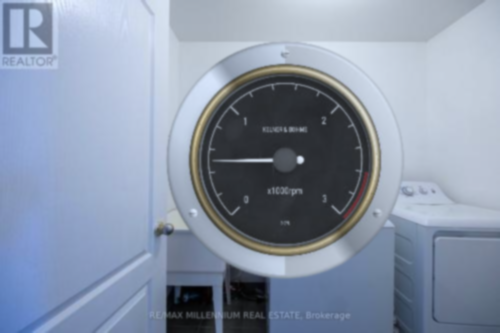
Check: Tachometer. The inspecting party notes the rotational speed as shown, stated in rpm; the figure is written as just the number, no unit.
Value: 500
